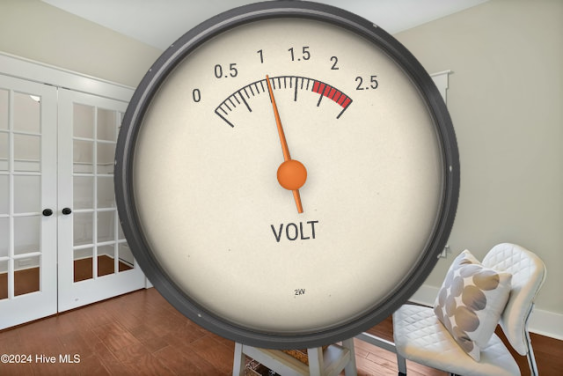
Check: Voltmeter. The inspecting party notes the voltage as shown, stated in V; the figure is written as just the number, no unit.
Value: 1
